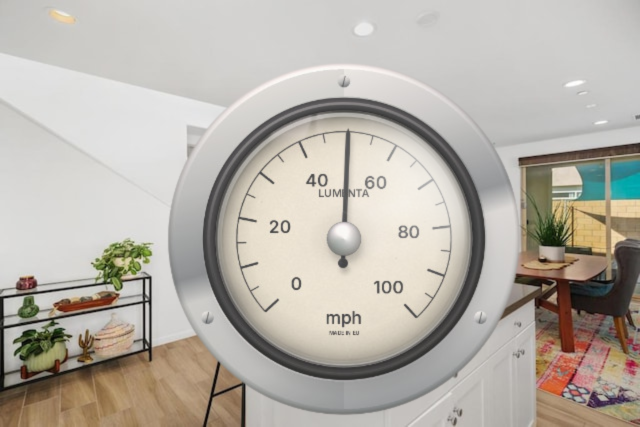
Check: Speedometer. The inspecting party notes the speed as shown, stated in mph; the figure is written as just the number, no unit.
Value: 50
